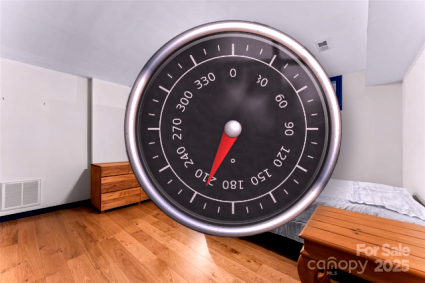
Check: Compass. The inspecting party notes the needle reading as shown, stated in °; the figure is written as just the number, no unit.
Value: 205
